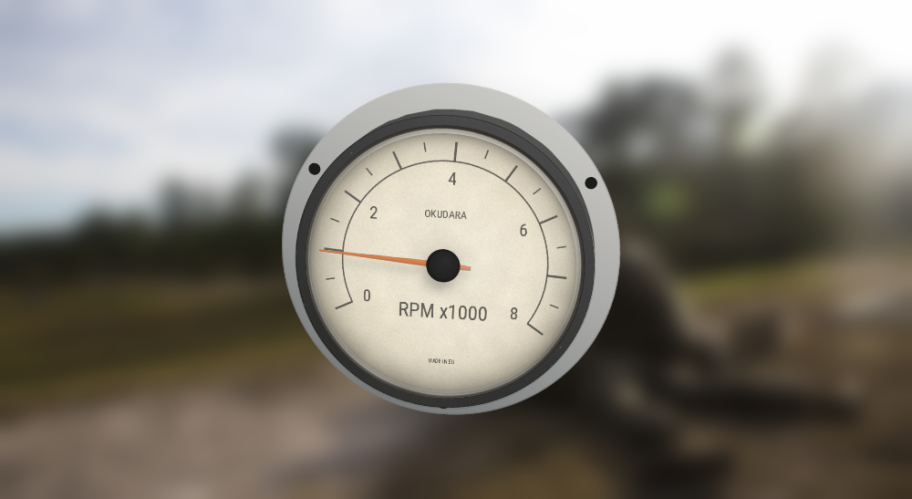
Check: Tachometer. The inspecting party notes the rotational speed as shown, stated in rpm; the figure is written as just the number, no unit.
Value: 1000
